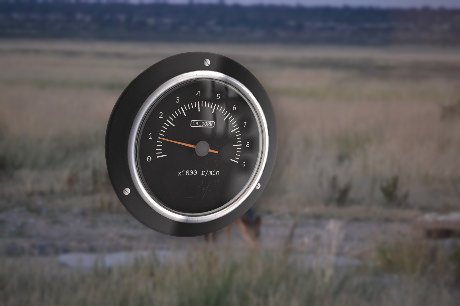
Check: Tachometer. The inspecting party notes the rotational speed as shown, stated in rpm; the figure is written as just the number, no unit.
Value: 1000
